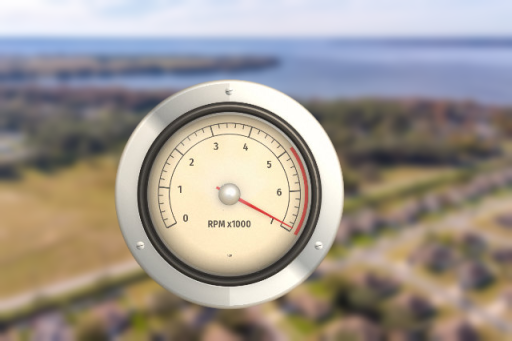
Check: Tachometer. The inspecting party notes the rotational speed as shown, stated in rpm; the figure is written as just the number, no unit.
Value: 6900
